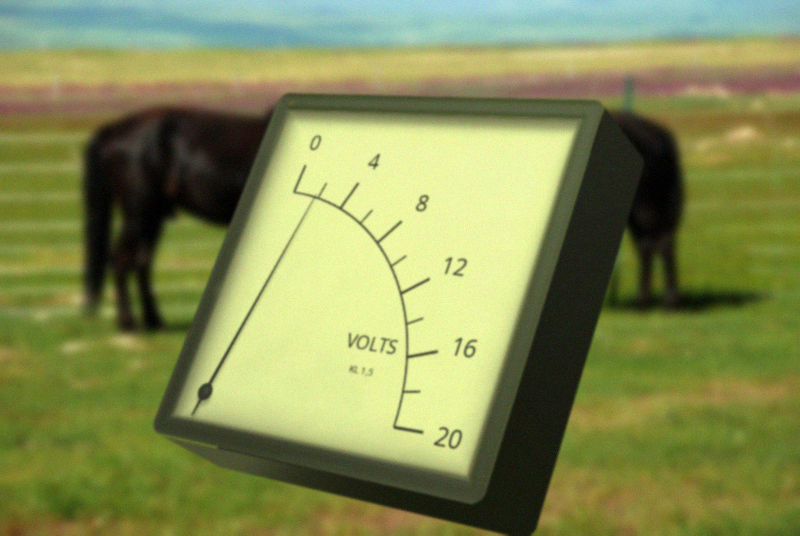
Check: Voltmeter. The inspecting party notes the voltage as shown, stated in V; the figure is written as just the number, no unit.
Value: 2
